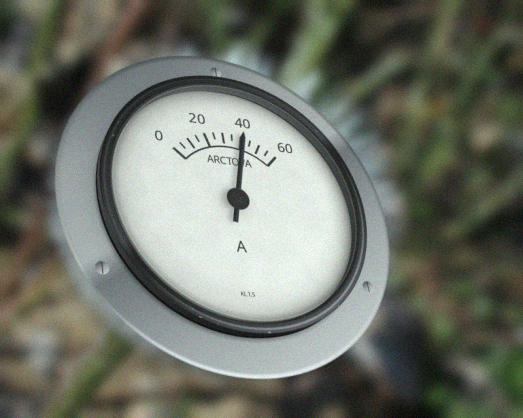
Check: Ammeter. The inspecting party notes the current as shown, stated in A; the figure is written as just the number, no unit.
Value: 40
